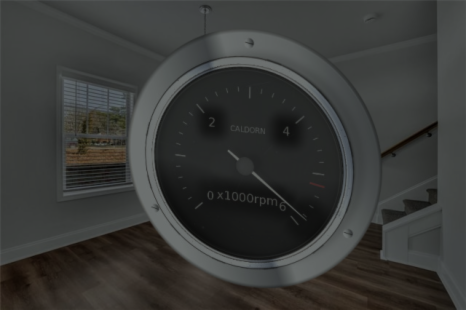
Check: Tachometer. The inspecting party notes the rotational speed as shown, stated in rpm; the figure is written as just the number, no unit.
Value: 5800
